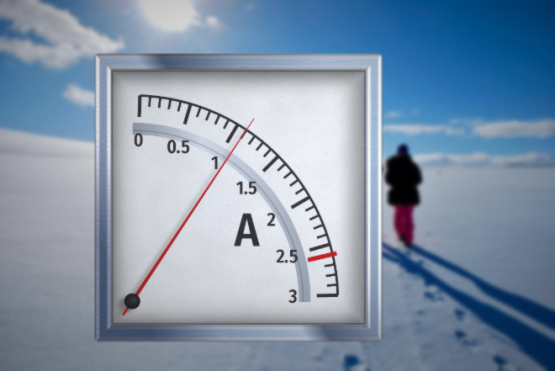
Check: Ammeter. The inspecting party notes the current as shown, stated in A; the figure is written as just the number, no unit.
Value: 1.1
